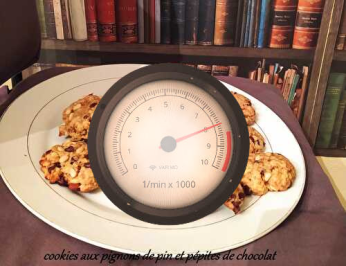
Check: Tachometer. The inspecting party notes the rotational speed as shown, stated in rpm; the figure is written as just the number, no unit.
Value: 8000
